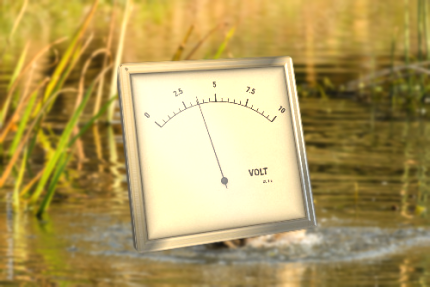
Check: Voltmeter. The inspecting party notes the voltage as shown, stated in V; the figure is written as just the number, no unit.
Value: 3.5
